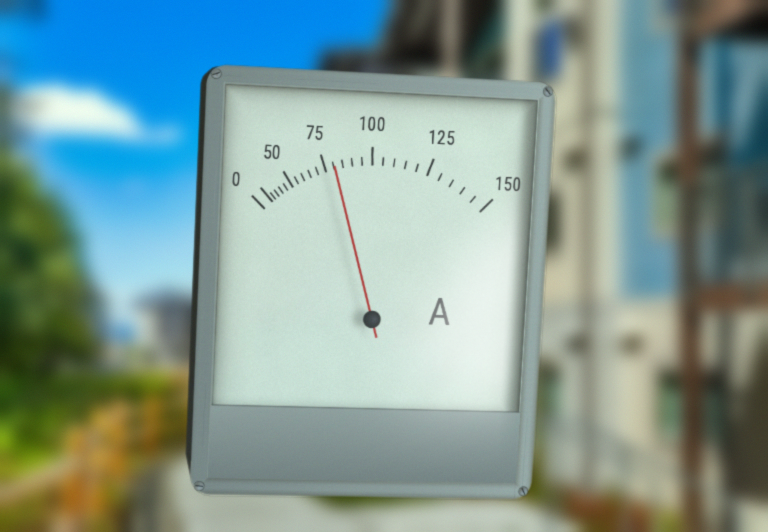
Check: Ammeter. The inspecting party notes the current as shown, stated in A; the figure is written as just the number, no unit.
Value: 80
